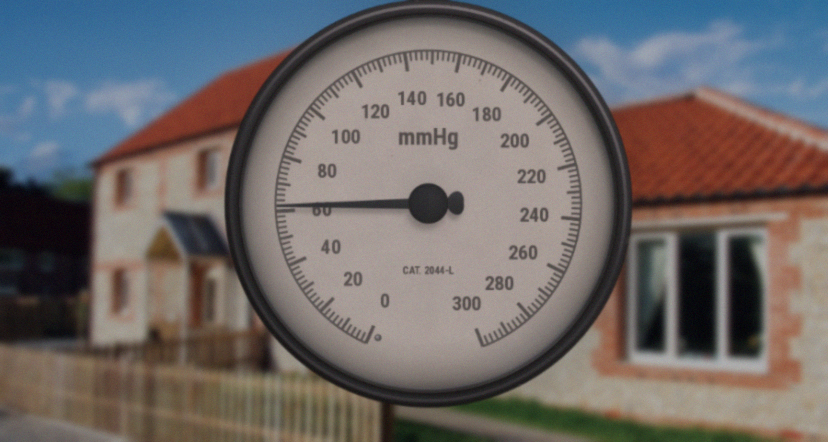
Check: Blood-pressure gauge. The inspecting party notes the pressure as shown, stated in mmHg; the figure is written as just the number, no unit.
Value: 62
